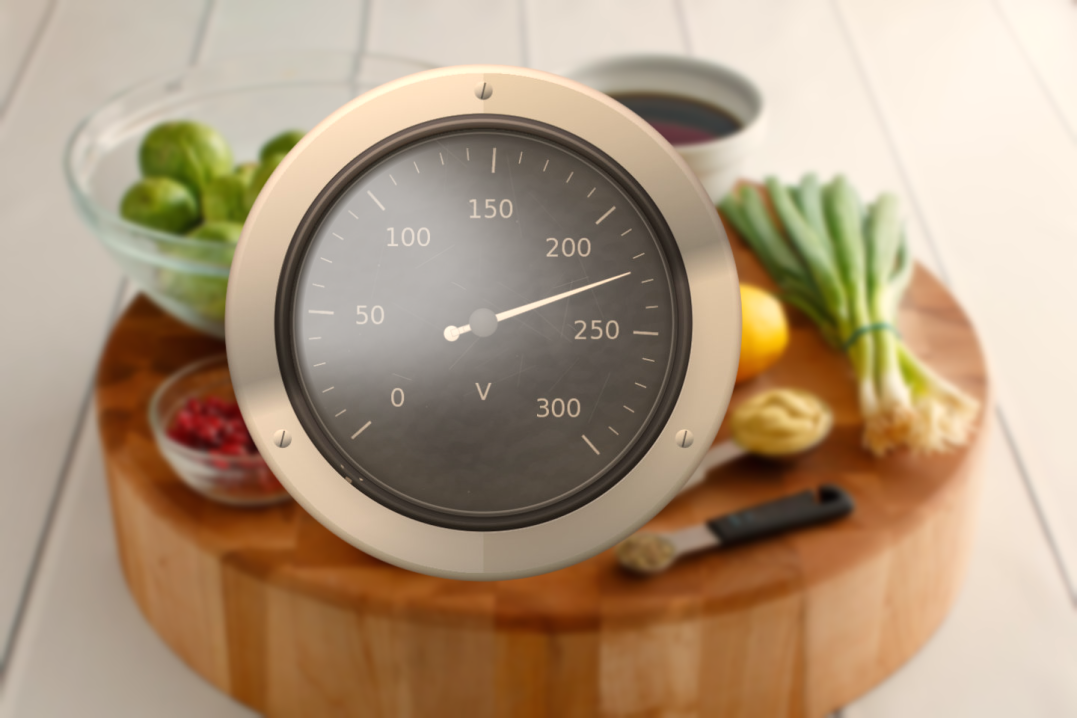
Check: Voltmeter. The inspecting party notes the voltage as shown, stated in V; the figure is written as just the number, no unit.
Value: 225
